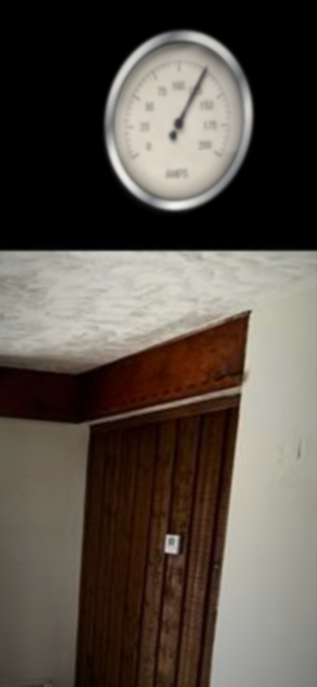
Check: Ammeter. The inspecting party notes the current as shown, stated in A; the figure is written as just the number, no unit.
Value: 125
